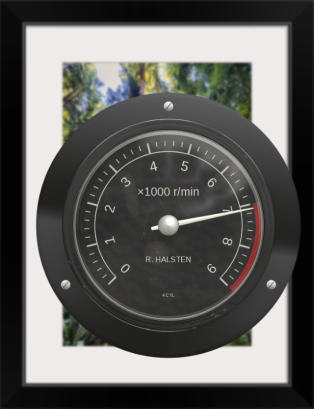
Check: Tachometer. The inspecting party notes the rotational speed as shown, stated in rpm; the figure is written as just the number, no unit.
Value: 7100
